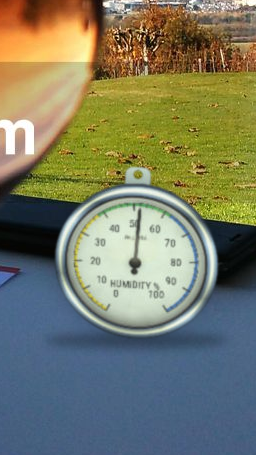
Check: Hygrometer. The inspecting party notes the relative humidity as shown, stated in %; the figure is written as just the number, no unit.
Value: 52
